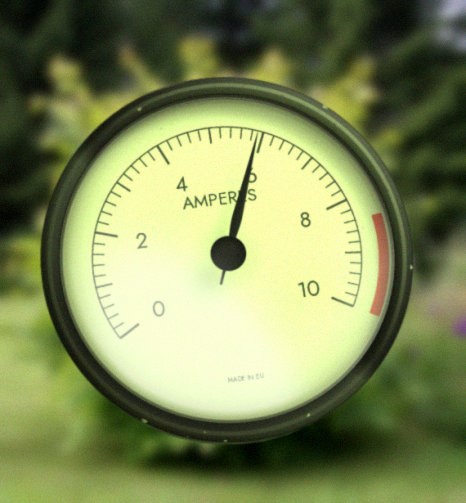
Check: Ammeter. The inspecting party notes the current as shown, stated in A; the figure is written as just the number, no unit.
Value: 5.9
